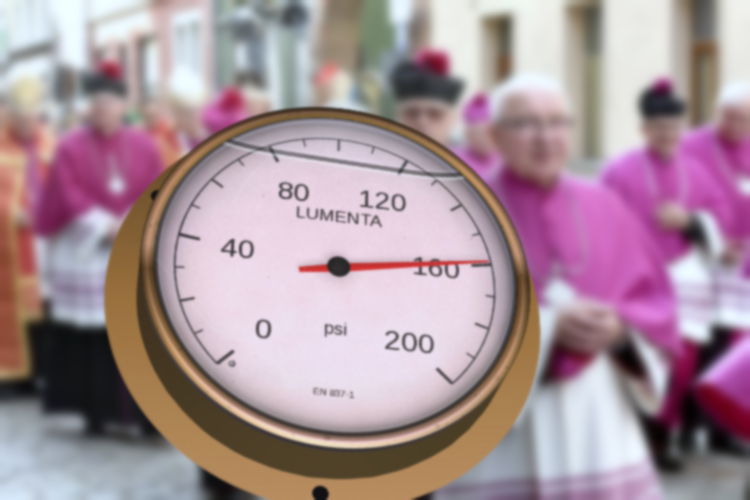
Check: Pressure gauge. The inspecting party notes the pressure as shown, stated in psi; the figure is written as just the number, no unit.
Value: 160
